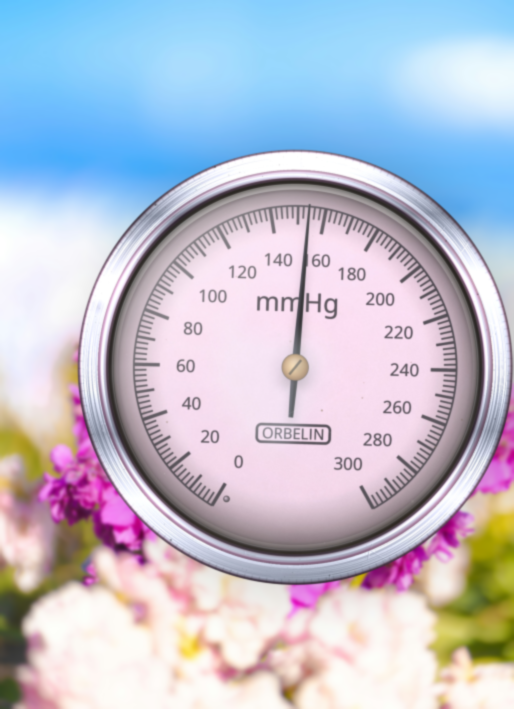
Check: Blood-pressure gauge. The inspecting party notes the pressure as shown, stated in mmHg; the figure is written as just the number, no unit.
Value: 154
